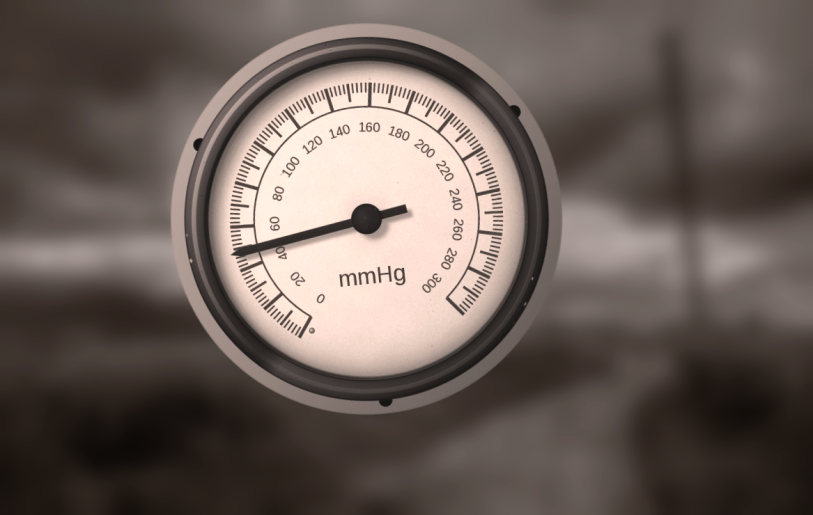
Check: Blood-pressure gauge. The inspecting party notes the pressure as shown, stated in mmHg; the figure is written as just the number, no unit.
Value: 48
